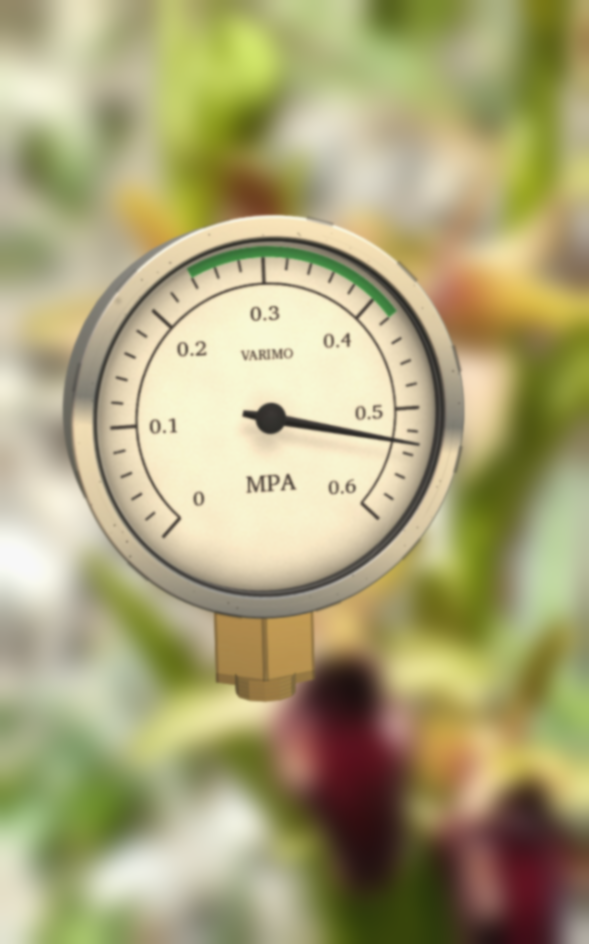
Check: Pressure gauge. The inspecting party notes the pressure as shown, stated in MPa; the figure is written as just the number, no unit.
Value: 0.53
